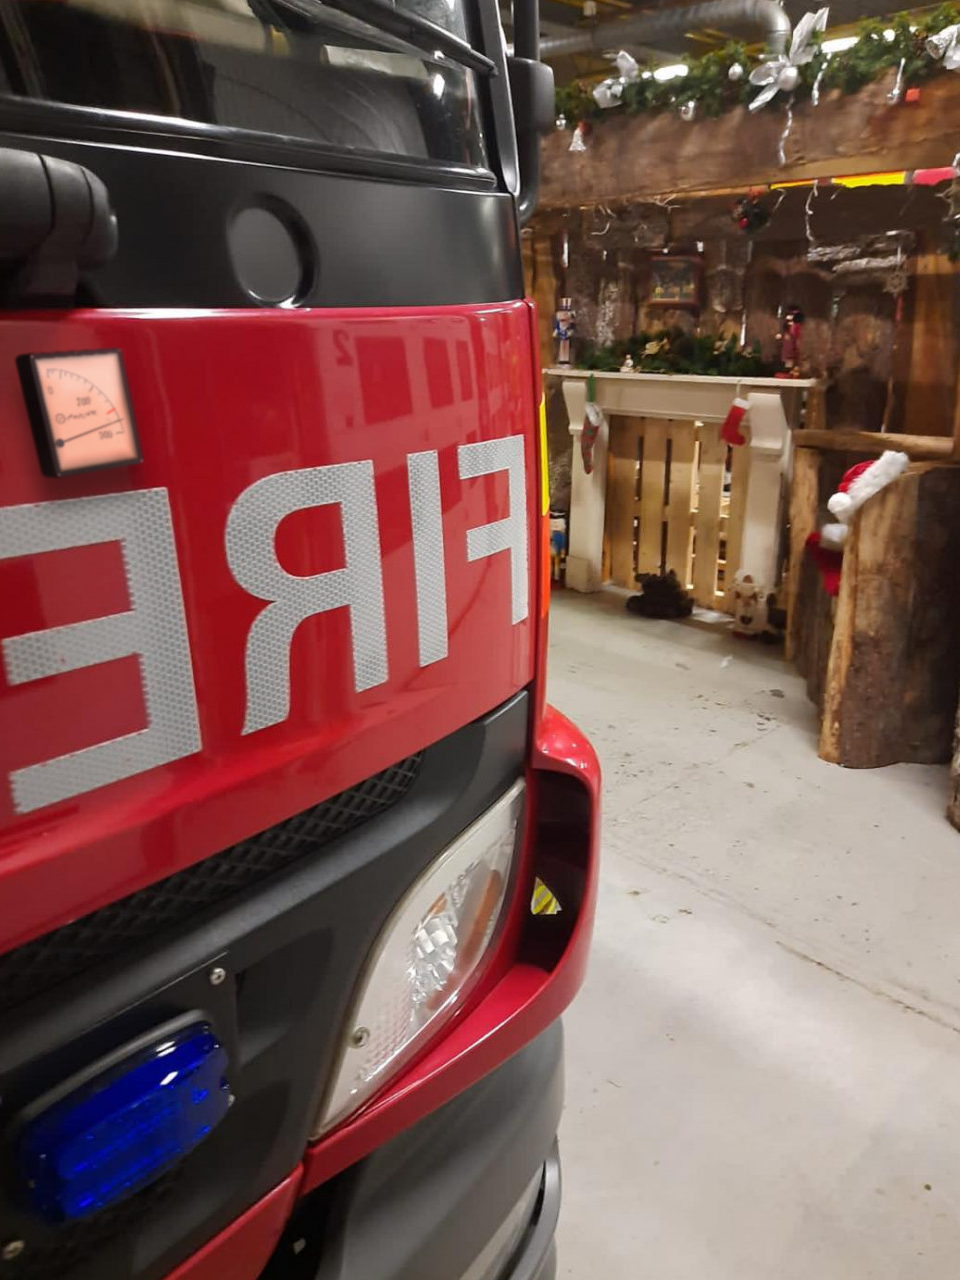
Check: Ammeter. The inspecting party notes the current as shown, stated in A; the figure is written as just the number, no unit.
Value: 280
